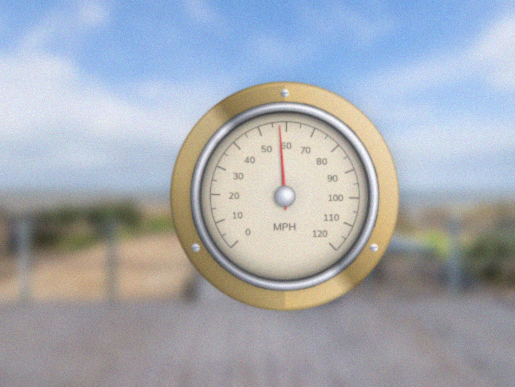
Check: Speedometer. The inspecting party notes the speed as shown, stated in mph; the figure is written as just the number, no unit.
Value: 57.5
